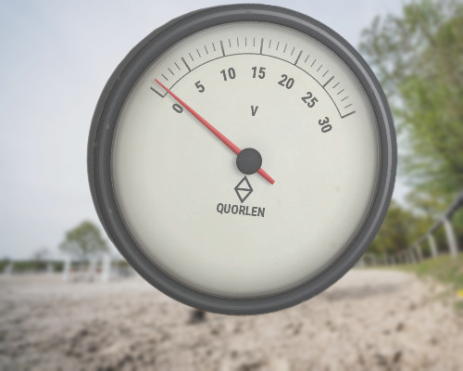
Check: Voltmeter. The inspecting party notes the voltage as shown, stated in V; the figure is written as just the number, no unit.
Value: 1
